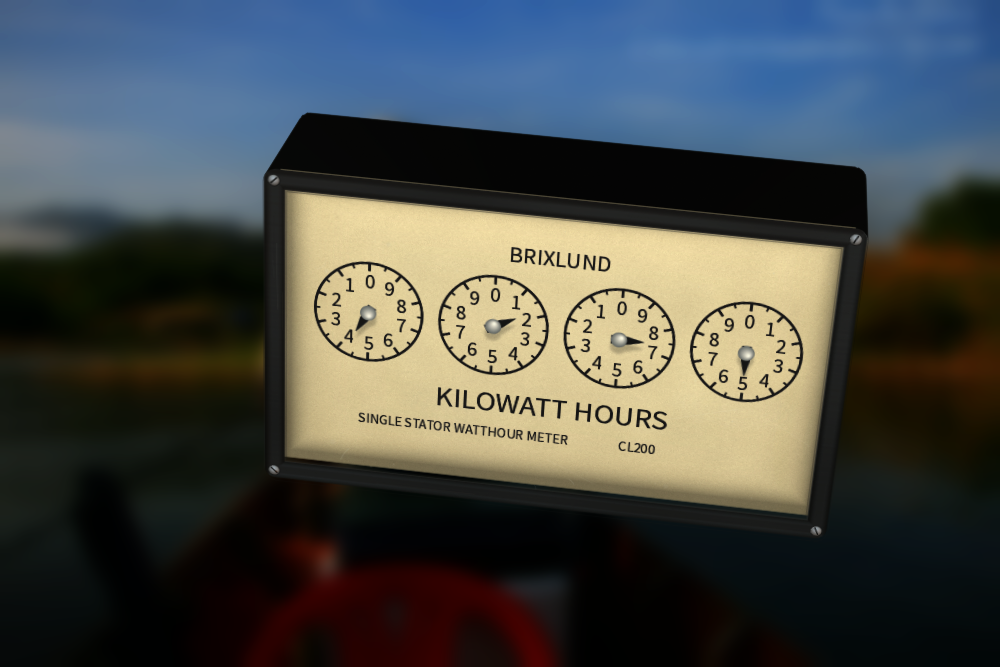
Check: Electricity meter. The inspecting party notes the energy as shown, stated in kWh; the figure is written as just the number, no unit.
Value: 4175
